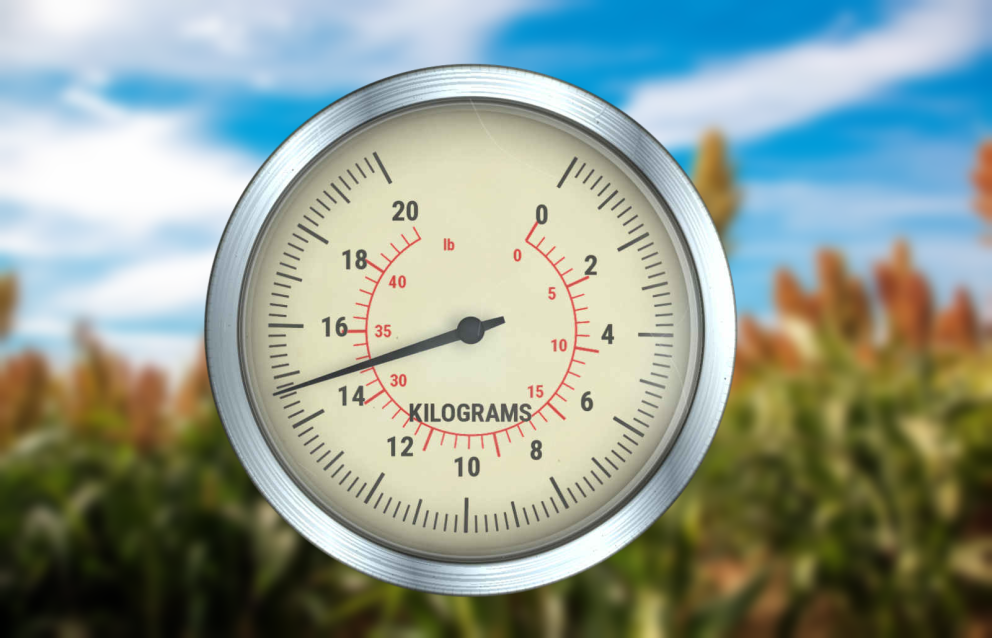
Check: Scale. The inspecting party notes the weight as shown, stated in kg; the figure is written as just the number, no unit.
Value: 14.7
